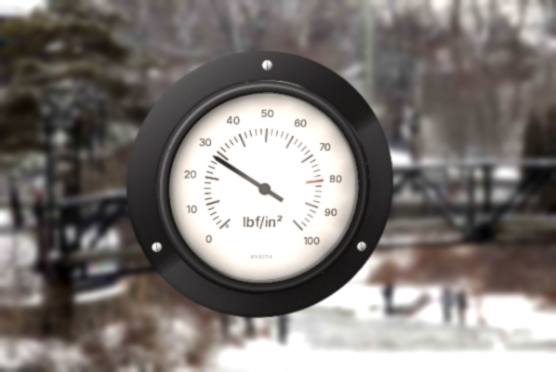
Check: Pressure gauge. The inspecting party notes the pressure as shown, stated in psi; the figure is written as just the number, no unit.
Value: 28
